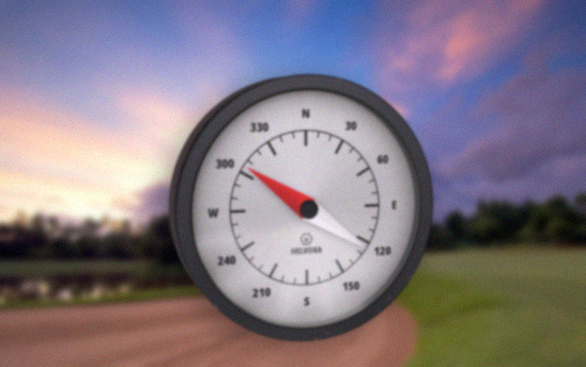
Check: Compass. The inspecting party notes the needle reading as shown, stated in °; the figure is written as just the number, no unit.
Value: 305
